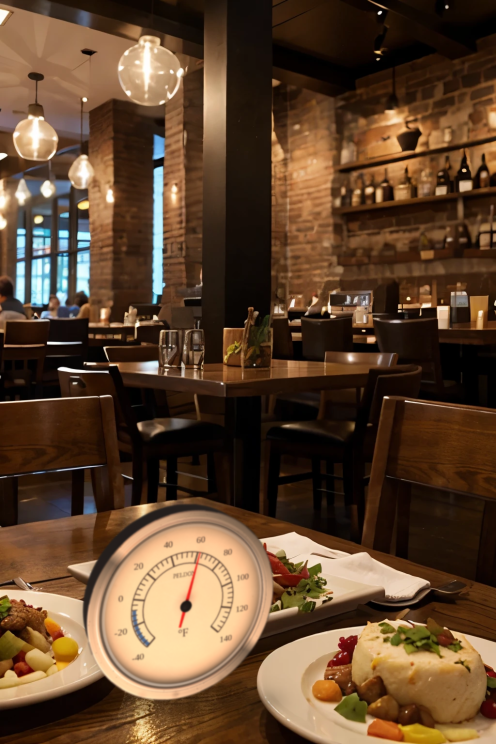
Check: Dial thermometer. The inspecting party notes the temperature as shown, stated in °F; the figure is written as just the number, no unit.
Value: 60
